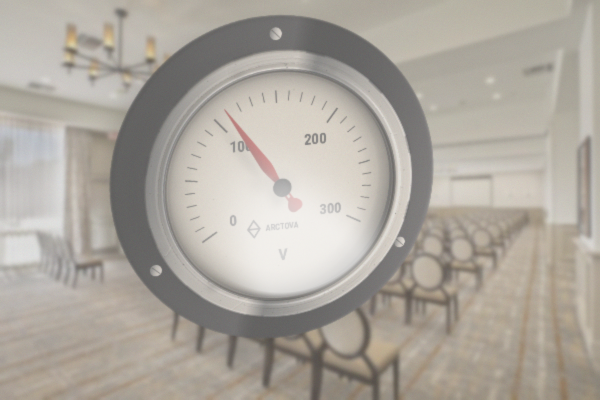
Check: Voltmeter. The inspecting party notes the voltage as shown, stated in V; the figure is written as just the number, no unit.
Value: 110
